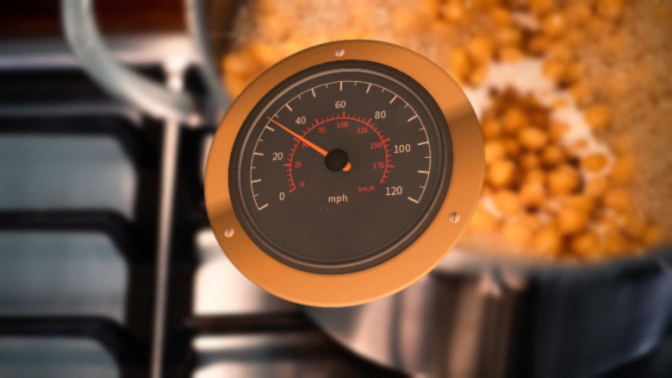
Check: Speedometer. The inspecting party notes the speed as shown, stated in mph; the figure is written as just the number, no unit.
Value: 32.5
